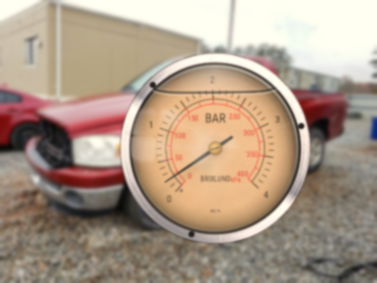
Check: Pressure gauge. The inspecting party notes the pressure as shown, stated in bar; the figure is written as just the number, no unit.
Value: 0.2
